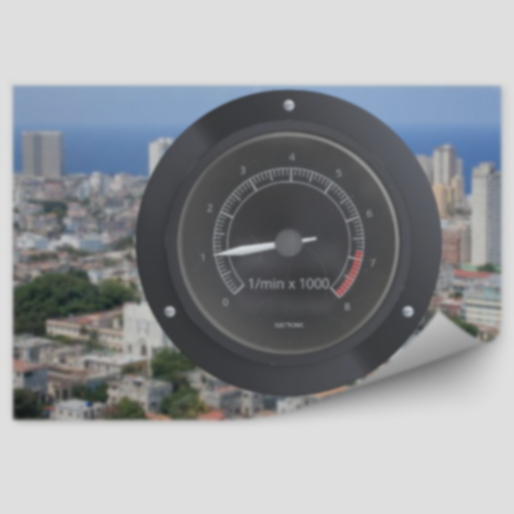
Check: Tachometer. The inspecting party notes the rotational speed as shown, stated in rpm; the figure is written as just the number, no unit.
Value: 1000
